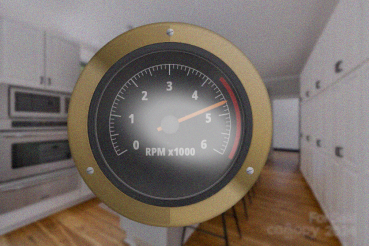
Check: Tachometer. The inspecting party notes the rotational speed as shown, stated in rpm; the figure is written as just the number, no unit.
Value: 4700
